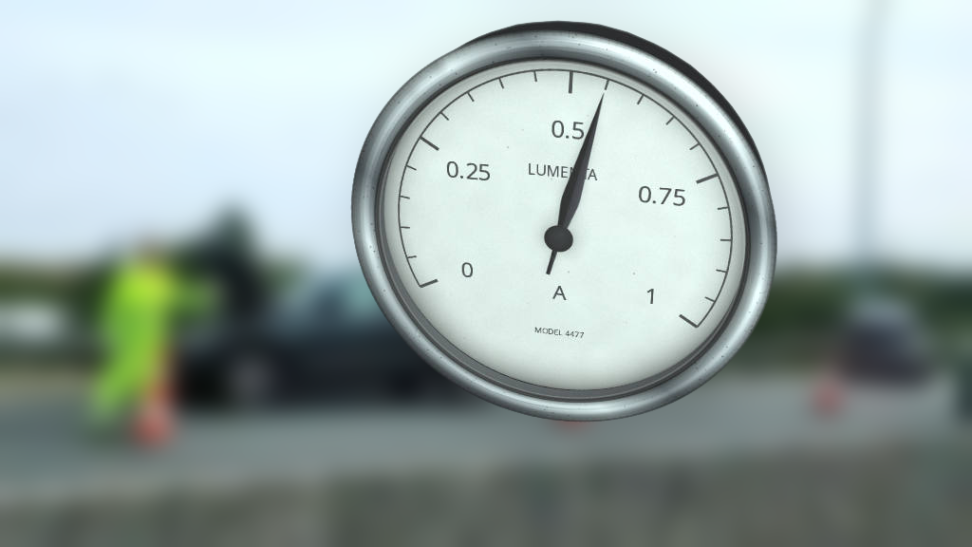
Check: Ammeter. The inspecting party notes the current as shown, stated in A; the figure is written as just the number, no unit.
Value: 0.55
